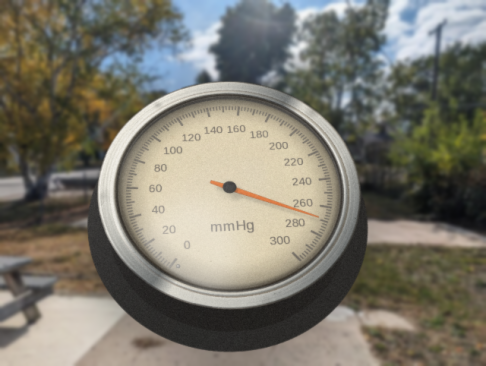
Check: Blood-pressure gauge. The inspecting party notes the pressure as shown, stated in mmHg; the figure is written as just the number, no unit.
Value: 270
